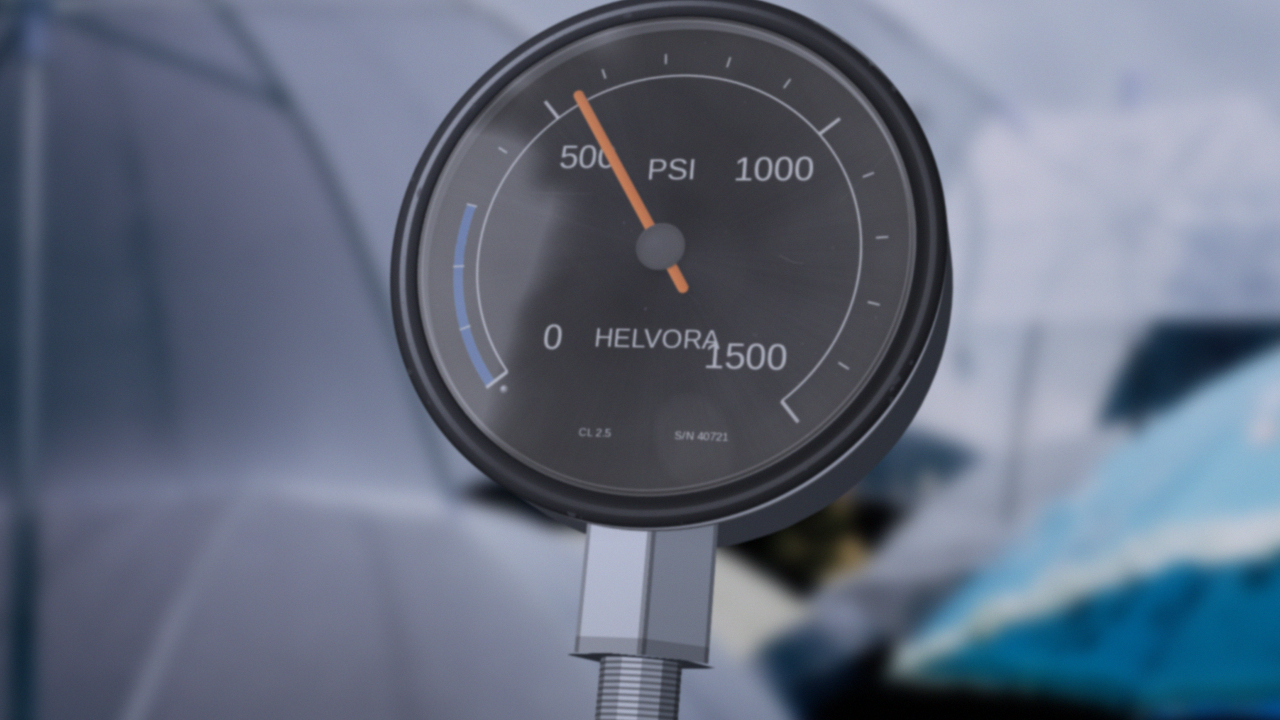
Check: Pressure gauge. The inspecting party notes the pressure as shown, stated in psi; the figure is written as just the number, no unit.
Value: 550
